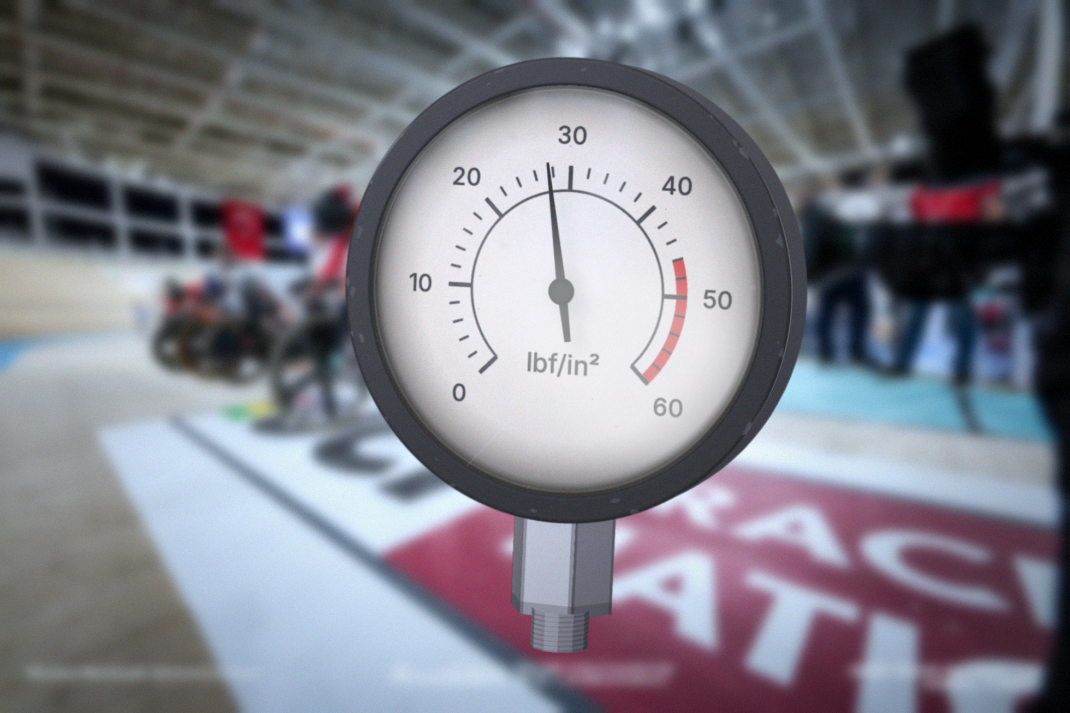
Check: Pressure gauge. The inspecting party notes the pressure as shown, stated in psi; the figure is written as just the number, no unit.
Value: 28
